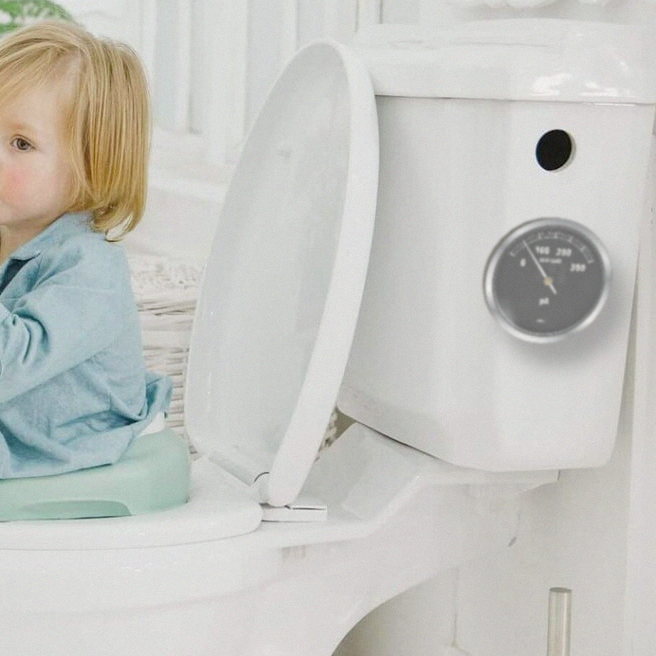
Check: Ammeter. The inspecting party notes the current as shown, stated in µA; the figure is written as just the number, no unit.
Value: 50
